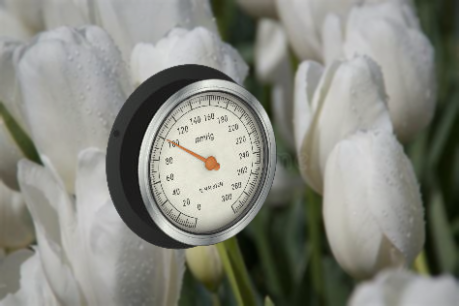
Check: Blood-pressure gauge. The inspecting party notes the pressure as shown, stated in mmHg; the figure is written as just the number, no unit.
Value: 100
